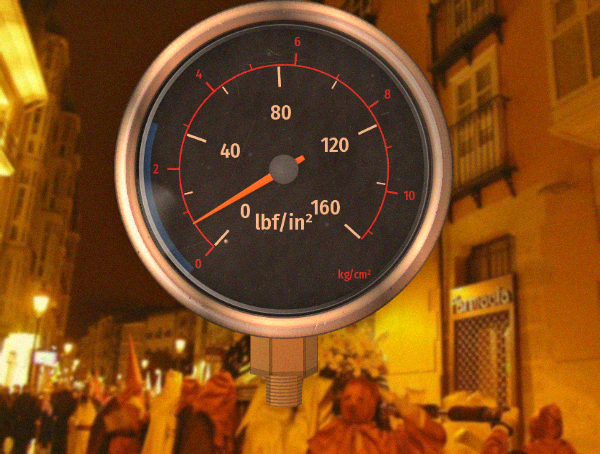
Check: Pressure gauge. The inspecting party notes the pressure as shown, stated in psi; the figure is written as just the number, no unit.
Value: 10
